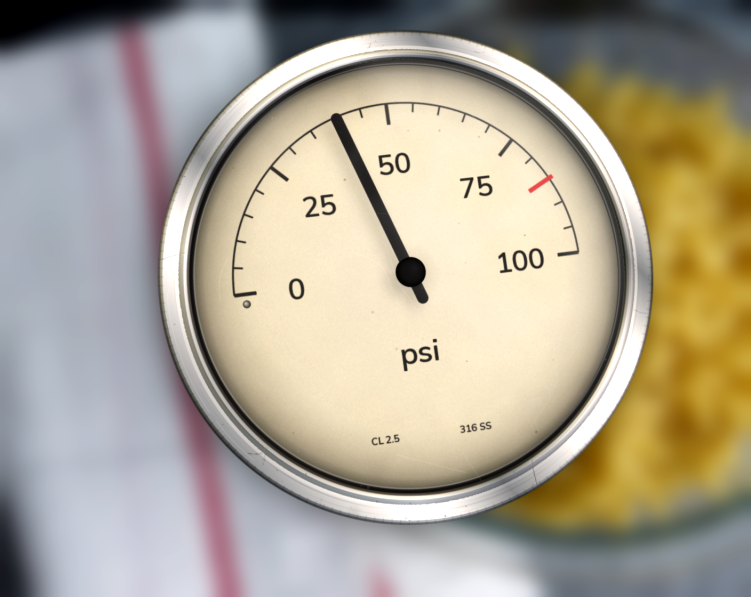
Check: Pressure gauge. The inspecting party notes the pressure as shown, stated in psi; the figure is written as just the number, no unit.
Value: 40
